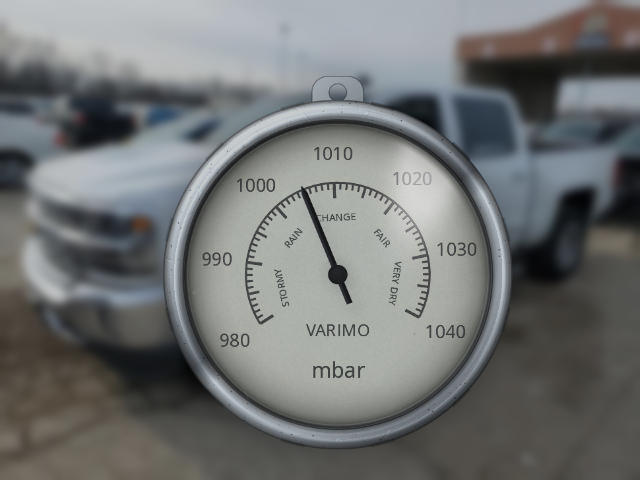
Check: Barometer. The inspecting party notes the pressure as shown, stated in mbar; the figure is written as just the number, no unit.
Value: 1005
